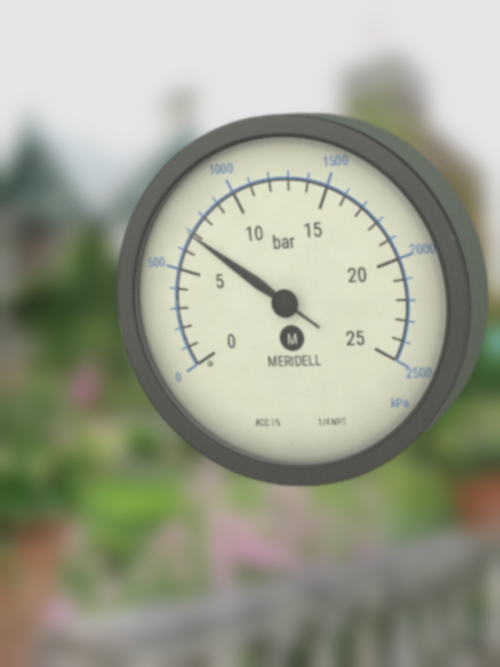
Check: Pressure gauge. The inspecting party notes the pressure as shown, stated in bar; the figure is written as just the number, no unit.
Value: 7
